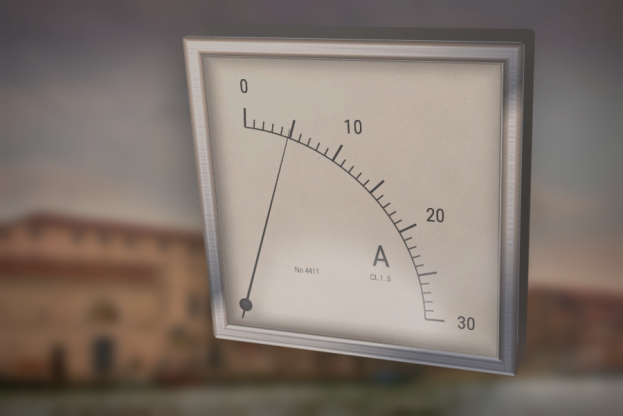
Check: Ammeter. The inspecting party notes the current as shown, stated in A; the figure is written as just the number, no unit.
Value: 5
